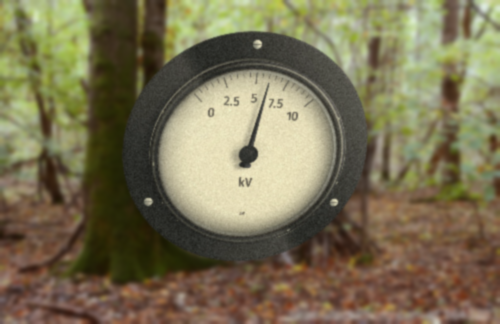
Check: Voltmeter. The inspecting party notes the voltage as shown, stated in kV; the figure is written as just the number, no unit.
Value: 6
